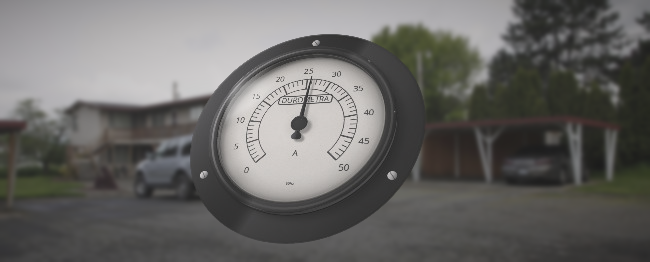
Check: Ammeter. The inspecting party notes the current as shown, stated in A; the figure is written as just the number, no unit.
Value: 26
